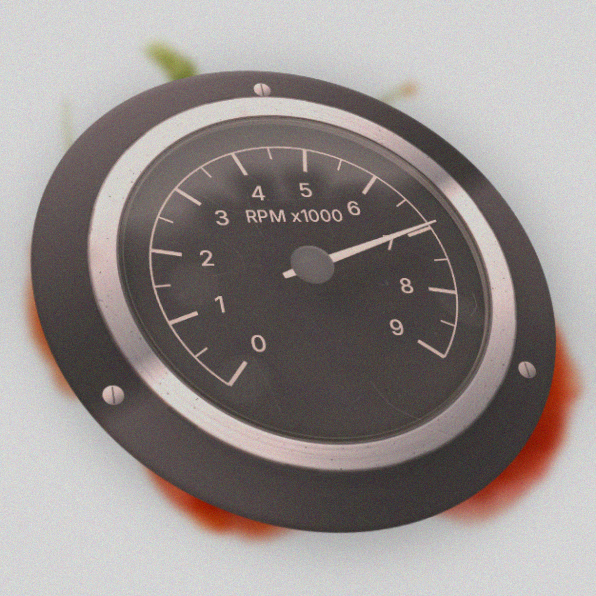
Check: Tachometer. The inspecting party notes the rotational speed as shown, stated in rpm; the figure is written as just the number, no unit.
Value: 7000
